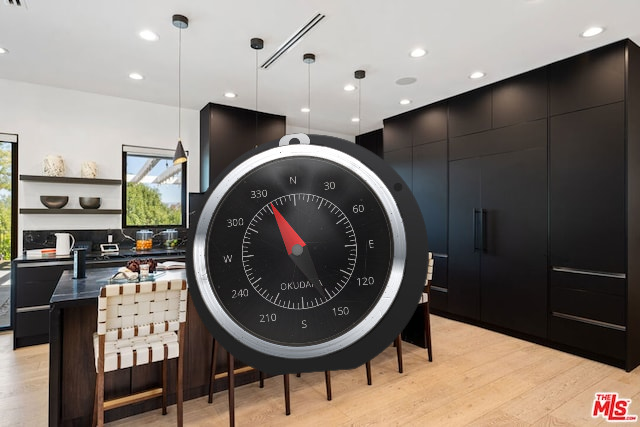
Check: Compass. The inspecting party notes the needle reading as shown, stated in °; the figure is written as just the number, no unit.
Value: 335
